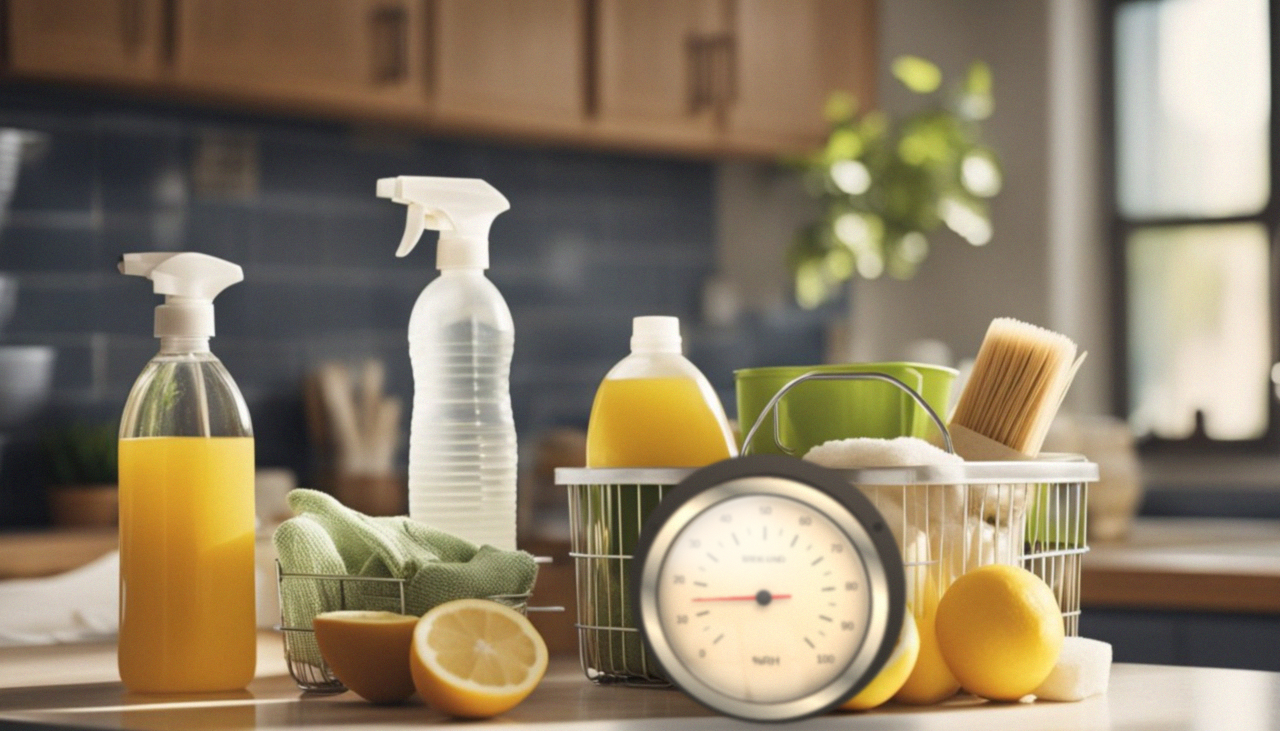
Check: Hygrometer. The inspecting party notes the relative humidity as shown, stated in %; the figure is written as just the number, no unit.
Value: 15
